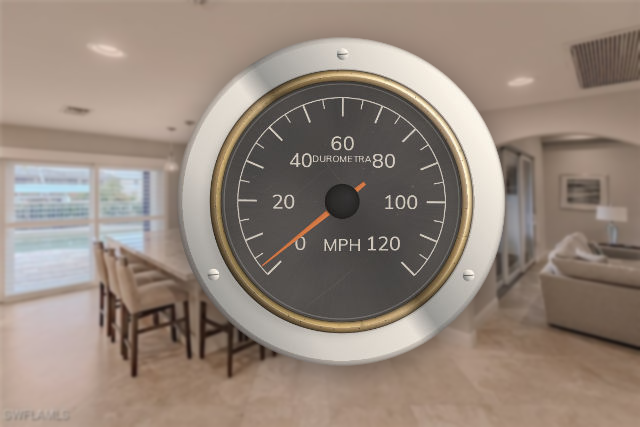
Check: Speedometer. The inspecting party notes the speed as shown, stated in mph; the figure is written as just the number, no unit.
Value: 2.5
